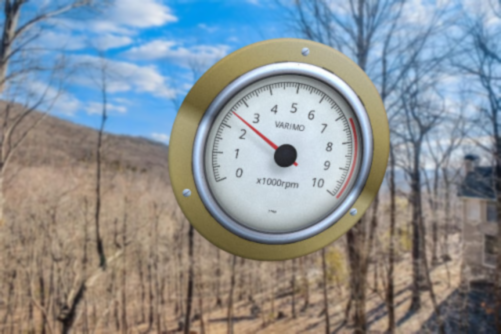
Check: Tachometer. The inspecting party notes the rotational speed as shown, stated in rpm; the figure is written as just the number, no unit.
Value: 2500
